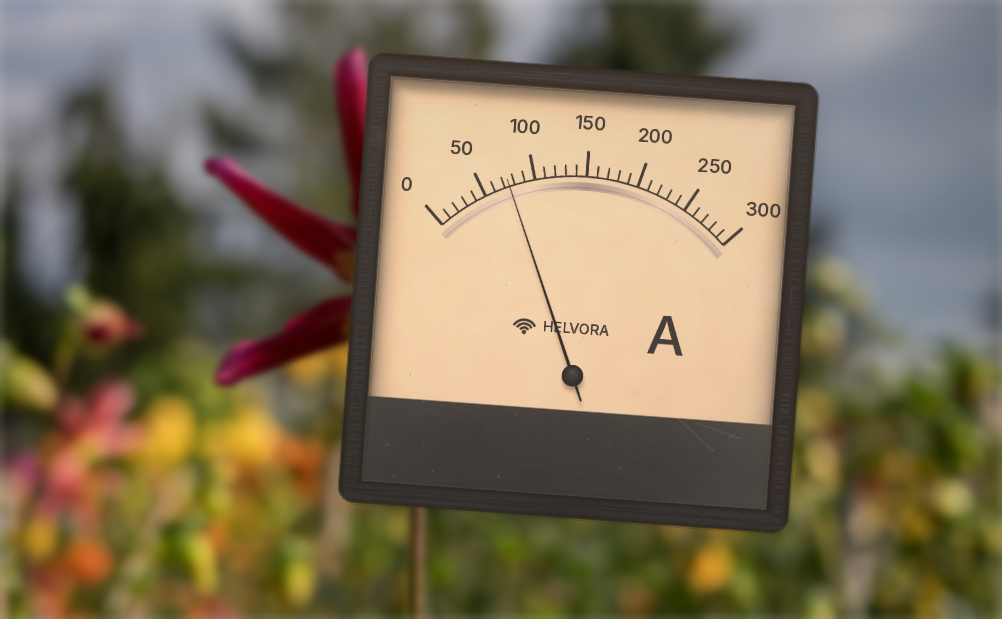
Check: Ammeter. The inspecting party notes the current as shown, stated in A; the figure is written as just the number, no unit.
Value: 75
